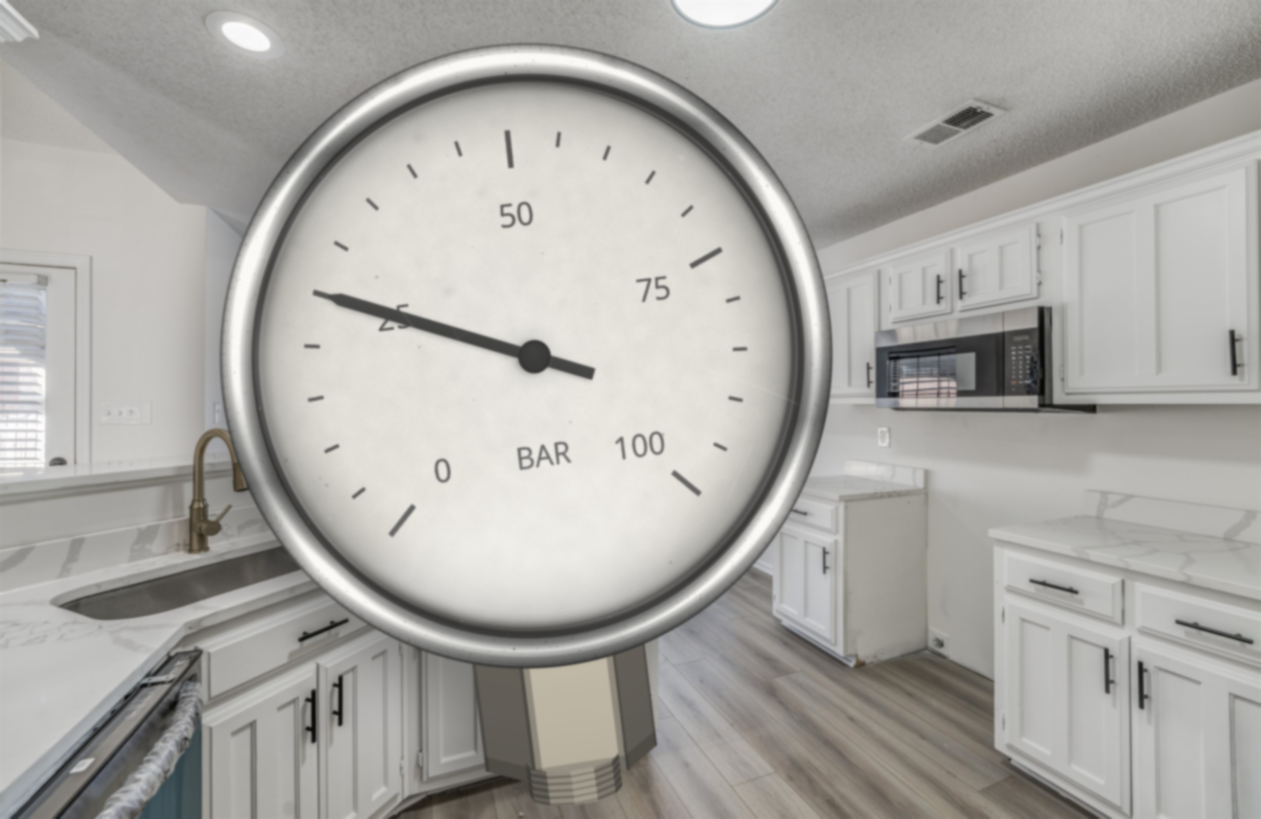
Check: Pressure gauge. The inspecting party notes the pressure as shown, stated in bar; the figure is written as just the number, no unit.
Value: 25
